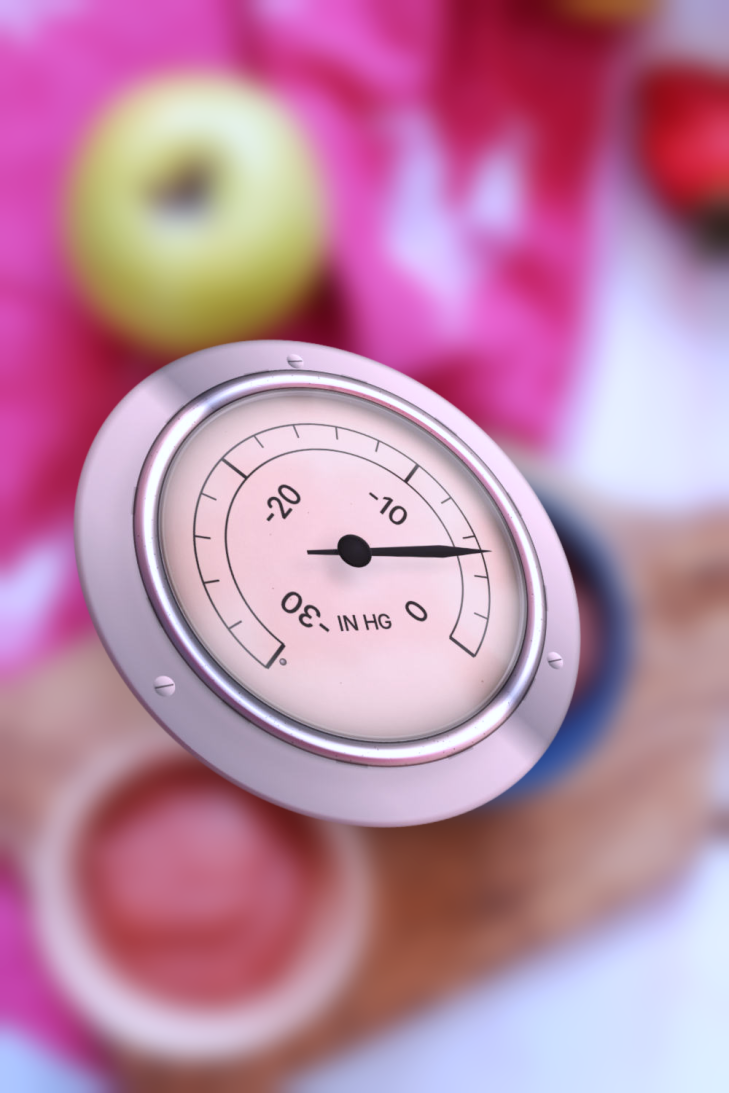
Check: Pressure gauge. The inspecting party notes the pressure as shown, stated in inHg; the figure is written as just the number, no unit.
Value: -5
